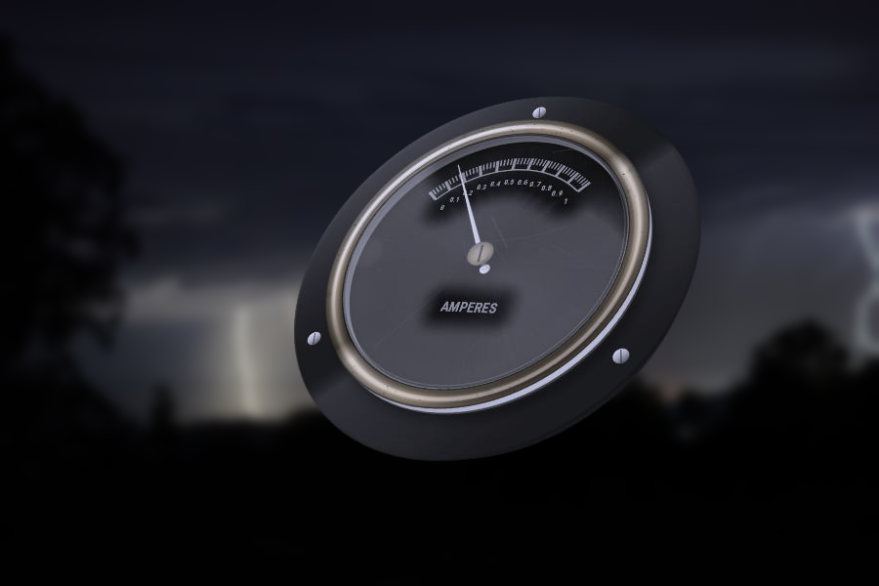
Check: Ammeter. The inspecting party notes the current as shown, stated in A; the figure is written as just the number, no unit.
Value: 0.2
